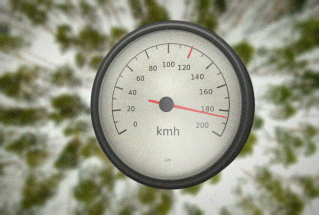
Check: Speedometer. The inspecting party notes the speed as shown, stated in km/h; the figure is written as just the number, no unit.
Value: 185
